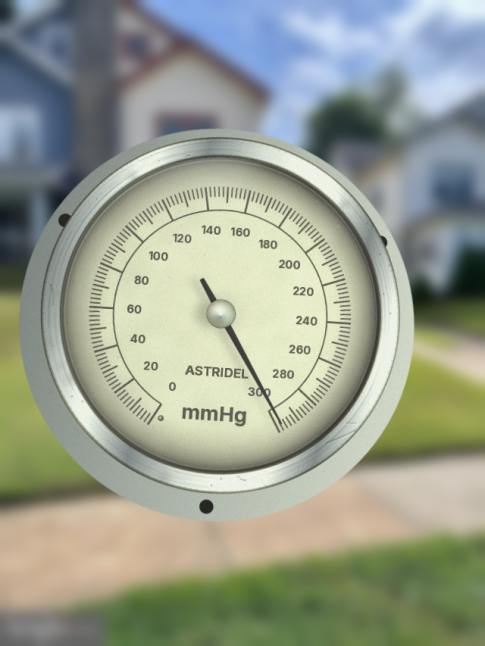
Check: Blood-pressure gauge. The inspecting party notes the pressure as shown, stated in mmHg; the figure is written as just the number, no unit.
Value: 298
